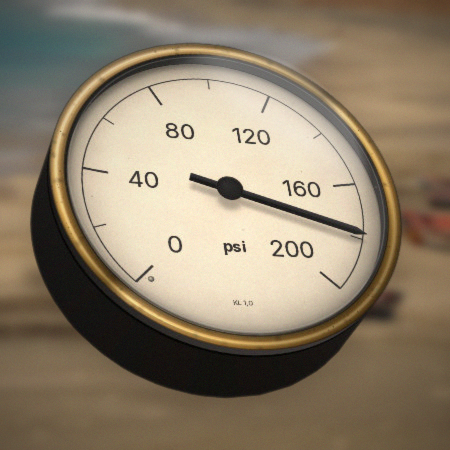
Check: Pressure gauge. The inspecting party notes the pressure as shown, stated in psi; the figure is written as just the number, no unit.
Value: 180
